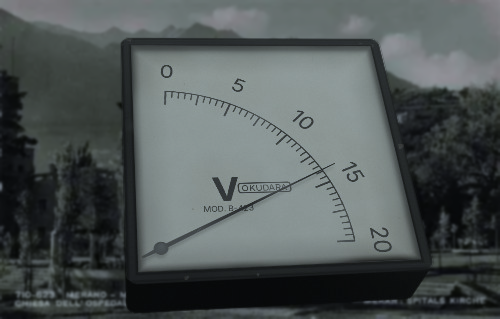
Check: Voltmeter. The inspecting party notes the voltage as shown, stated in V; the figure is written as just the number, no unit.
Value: 14
